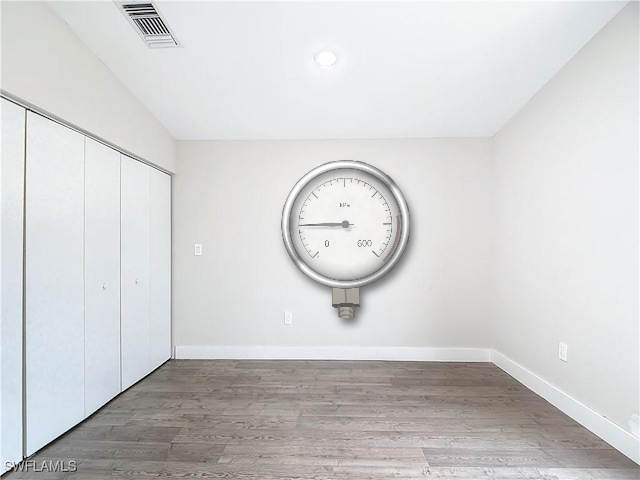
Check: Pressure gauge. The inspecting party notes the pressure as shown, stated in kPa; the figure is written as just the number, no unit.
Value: 100
